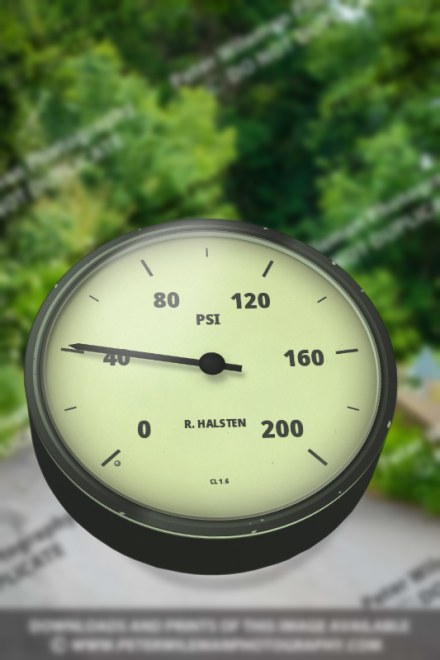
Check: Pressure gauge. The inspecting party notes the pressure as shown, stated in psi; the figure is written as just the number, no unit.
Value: 40
